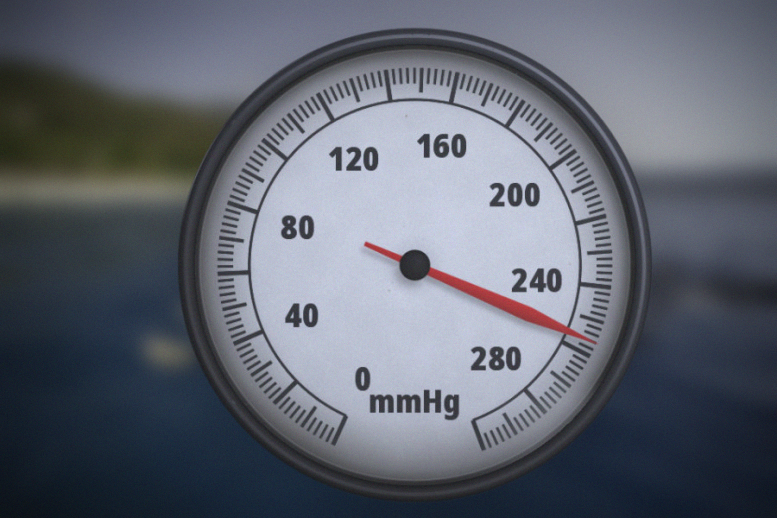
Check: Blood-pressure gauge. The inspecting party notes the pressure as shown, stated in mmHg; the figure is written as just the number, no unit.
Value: 256
